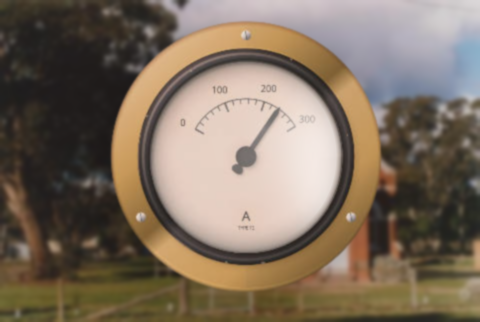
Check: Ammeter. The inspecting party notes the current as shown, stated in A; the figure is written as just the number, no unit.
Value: 240
